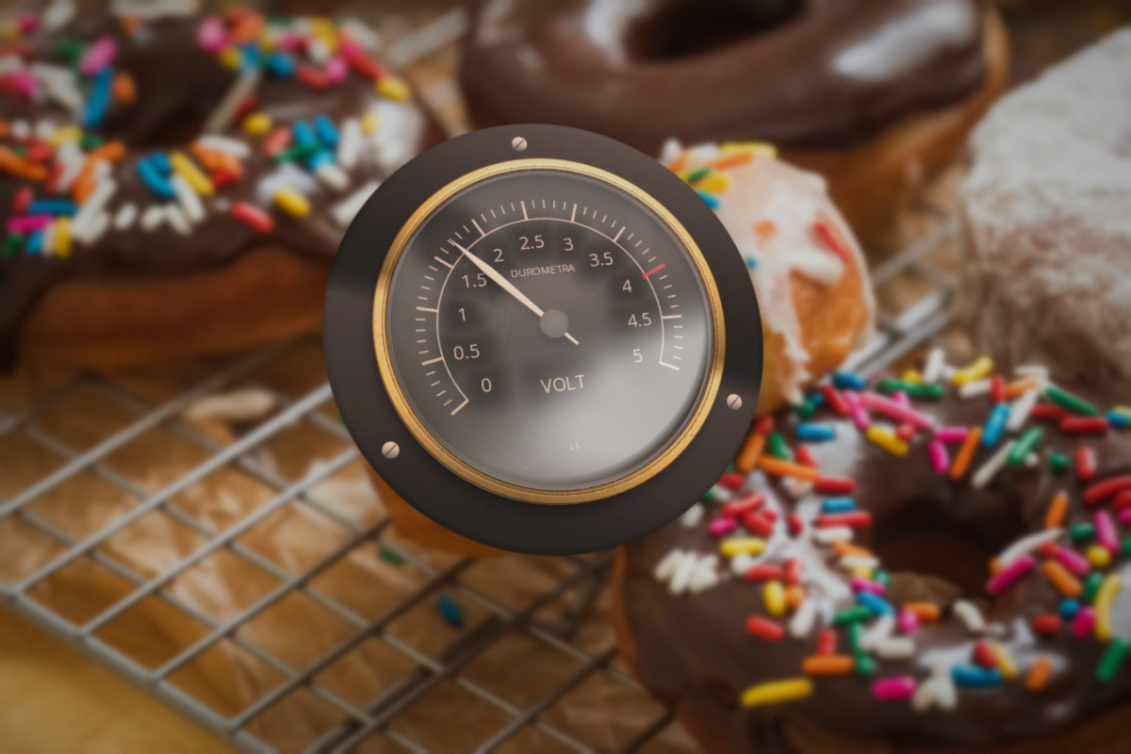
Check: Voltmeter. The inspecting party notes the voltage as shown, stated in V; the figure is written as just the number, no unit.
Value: 1.7
